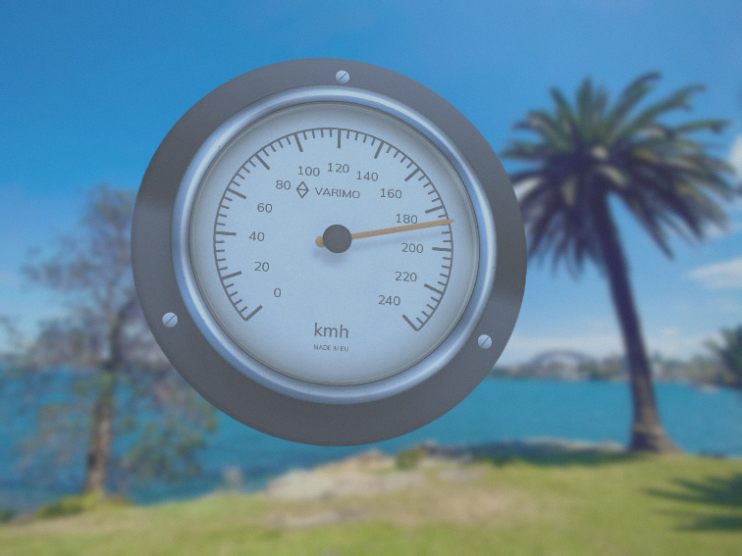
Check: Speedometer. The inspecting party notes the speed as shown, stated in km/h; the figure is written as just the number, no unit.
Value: 188
